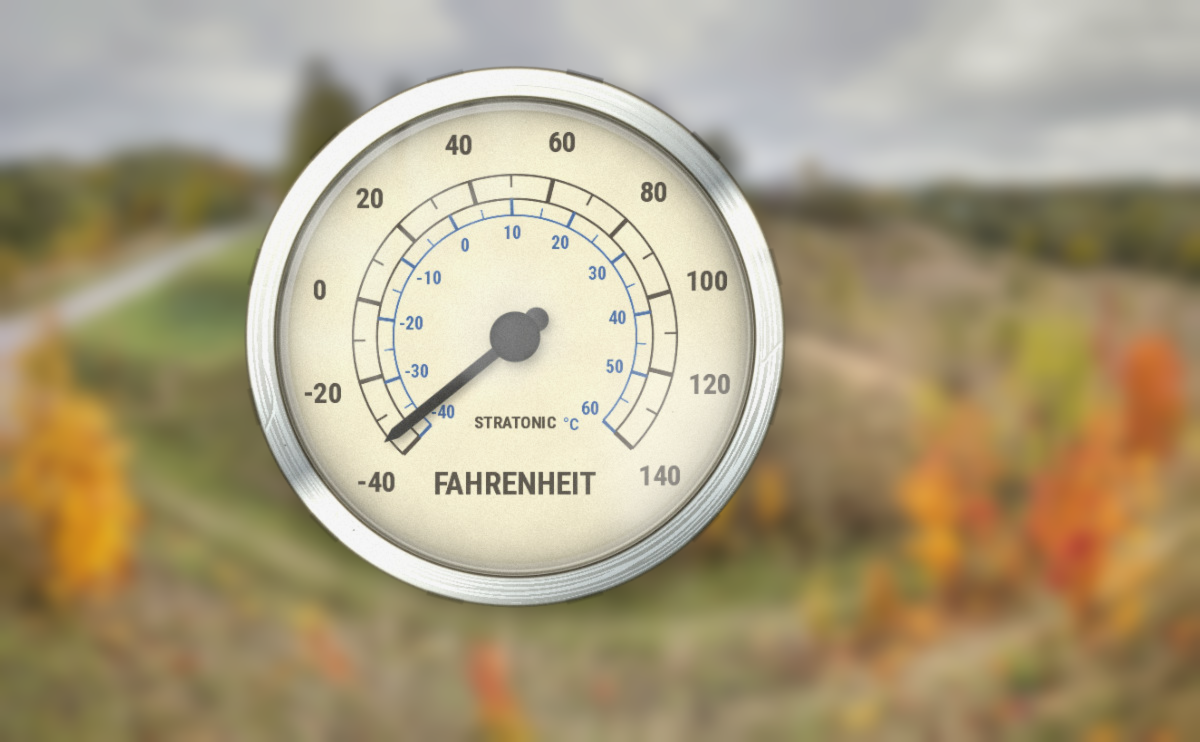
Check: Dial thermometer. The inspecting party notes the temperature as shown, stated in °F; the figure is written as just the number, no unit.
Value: -35
